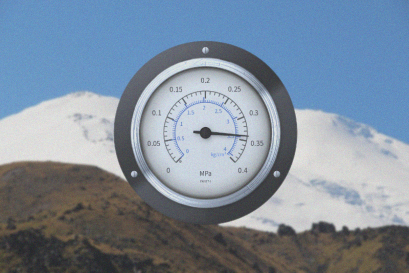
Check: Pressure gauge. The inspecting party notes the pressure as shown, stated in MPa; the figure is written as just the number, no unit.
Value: 0.34
